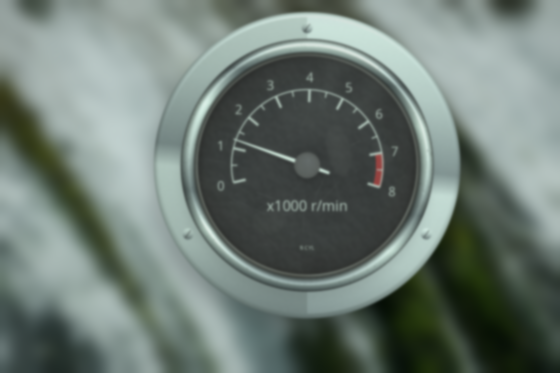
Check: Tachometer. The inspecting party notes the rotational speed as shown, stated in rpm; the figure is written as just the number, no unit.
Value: 1250
